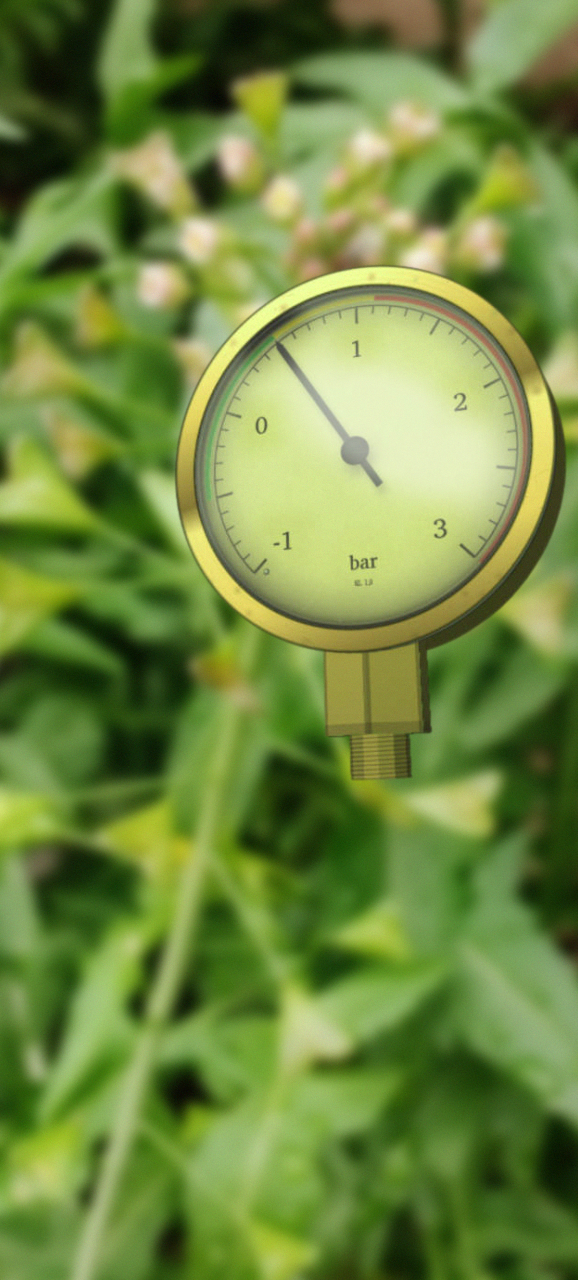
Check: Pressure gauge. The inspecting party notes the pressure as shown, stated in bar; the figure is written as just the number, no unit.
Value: 0.5
